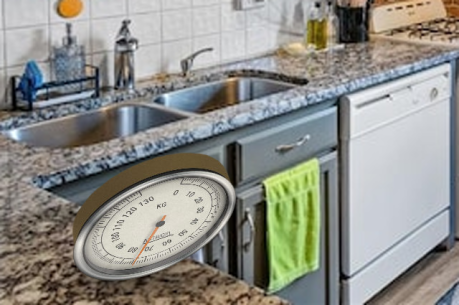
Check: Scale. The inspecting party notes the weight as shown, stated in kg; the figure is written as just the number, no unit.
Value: 75
